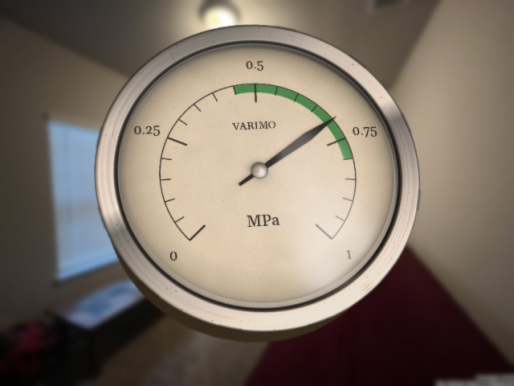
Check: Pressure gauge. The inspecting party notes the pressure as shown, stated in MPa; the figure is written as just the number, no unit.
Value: 0.7
